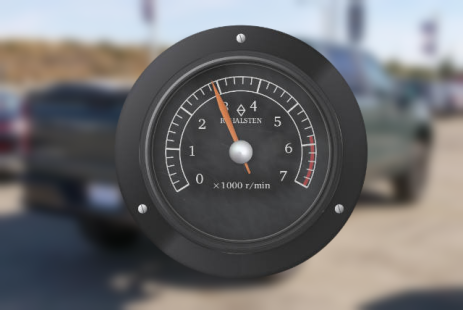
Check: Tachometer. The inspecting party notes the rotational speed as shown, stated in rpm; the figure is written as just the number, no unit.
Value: 2900
